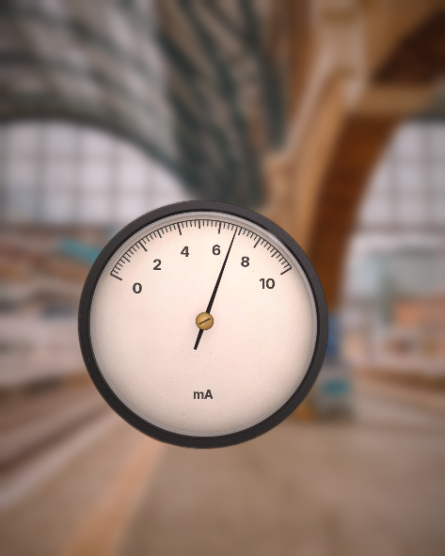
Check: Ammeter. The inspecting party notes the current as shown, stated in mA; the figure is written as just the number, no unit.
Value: 6.8
